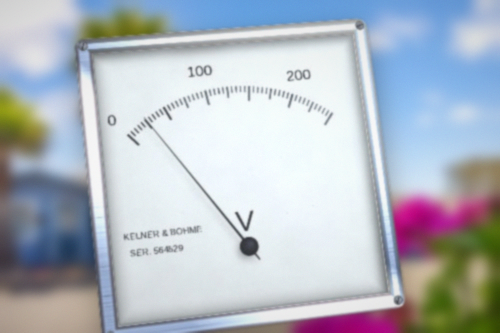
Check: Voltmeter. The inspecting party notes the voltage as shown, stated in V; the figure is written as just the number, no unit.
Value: 25
